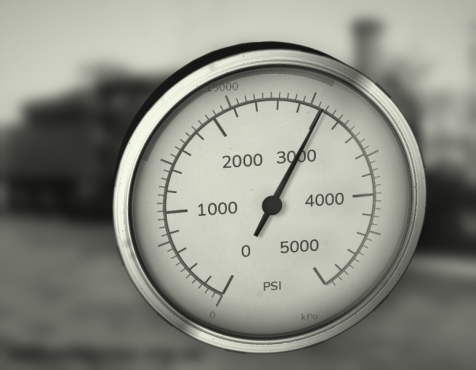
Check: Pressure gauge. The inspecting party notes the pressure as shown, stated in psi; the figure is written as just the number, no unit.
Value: 3000
